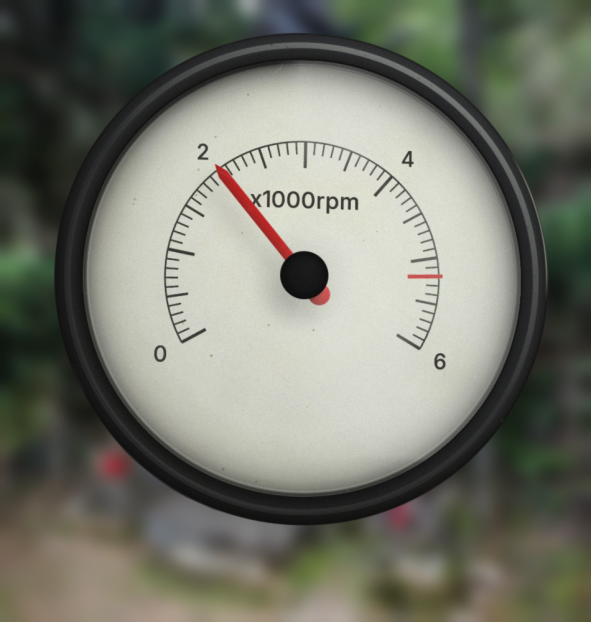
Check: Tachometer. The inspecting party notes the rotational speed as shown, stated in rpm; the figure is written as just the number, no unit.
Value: 2000
